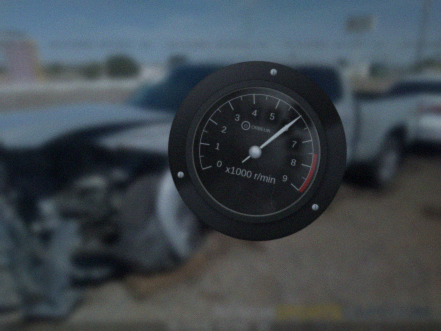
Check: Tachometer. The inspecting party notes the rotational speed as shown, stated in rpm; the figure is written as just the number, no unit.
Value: 6000
